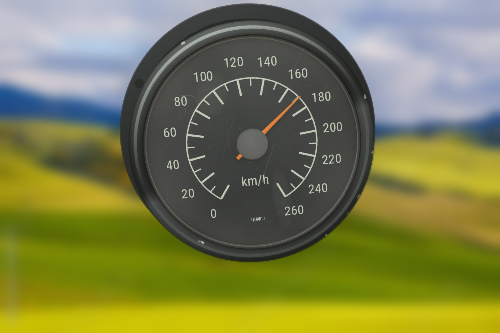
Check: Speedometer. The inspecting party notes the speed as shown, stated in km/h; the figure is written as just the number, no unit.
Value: 170
